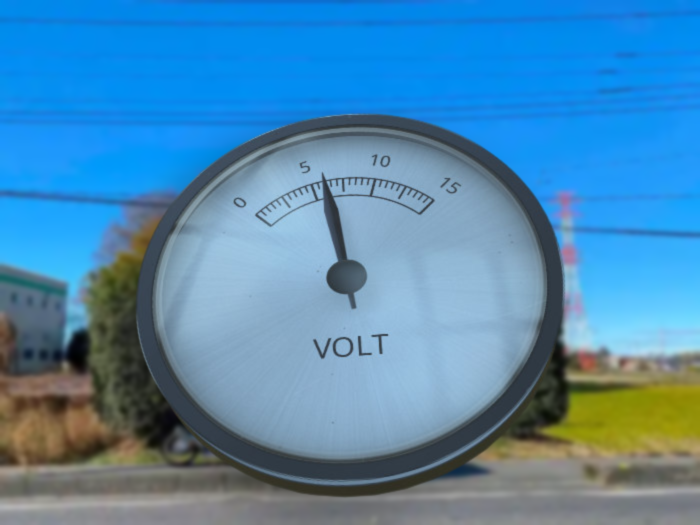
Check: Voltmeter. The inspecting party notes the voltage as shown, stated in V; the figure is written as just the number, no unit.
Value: 6
